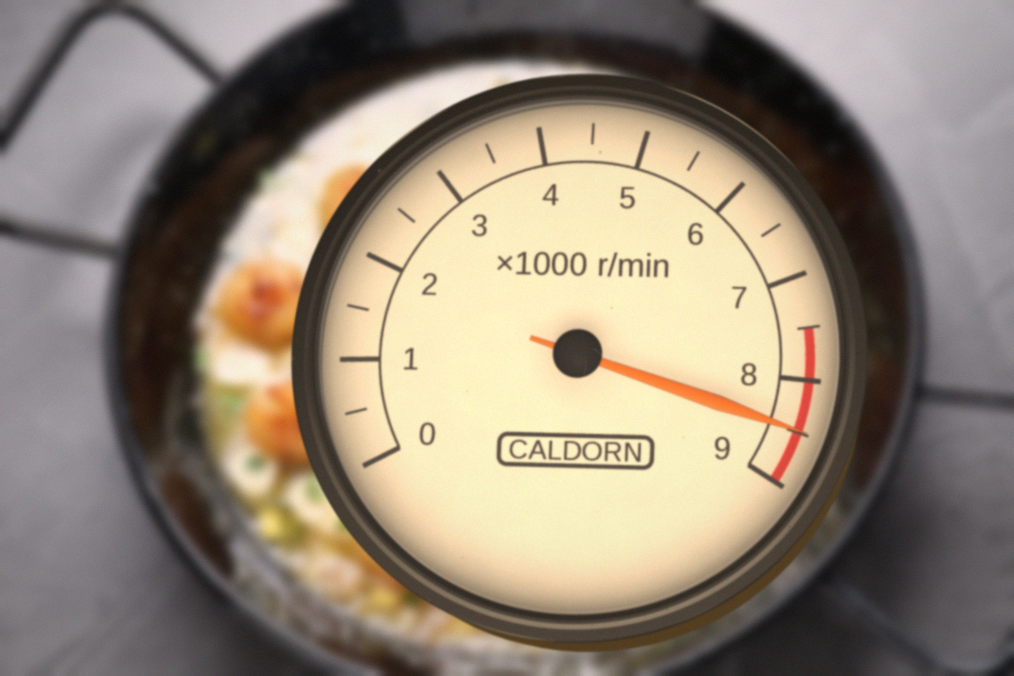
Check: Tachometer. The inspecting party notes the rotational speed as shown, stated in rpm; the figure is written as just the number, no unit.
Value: 8500
